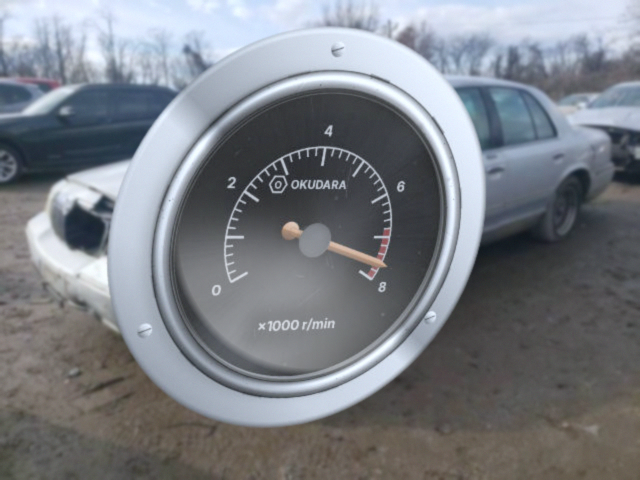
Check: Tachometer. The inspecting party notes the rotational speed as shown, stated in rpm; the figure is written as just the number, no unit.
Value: 7600
